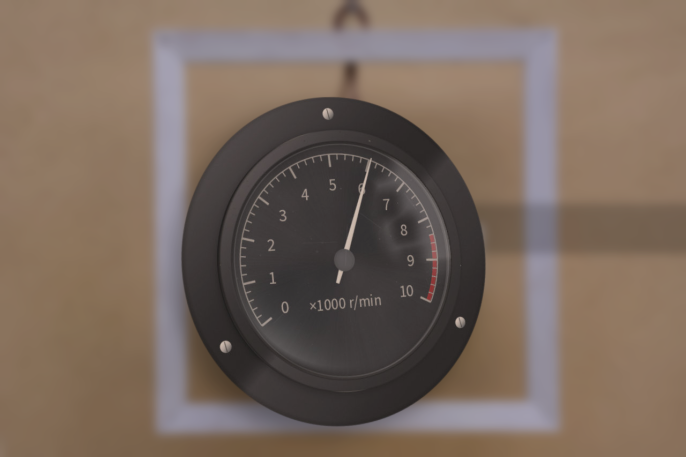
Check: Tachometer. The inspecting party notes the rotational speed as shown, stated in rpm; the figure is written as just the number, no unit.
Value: 6000
